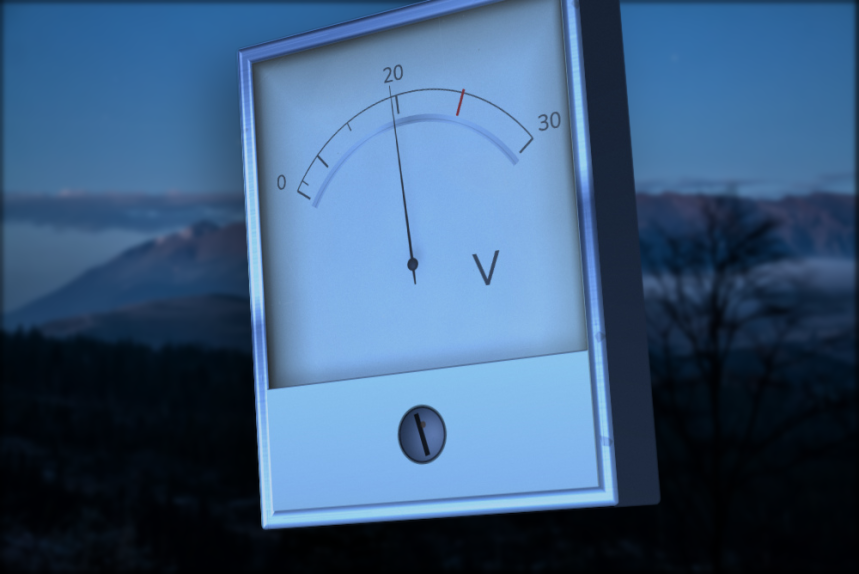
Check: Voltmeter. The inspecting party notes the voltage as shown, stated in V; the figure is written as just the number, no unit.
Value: 20
